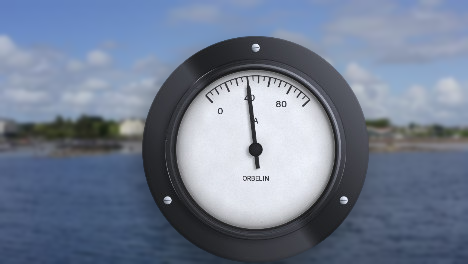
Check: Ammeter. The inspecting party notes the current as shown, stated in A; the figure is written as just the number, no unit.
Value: 40
